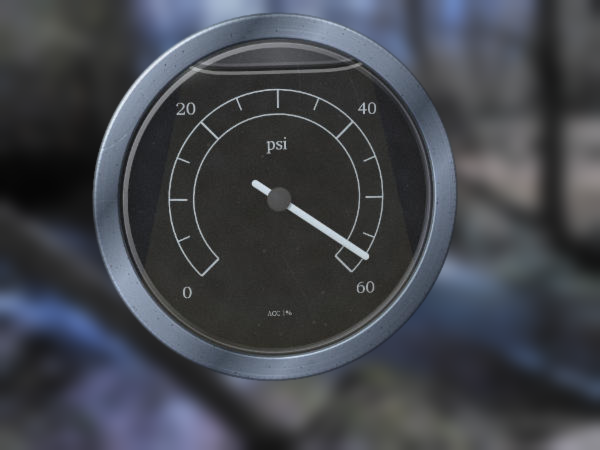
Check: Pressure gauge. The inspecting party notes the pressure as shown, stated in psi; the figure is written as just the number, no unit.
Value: 57.5
